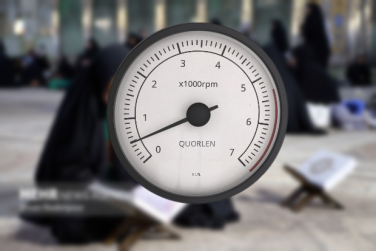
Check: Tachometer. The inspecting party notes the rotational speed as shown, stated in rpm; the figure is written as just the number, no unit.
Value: 500
